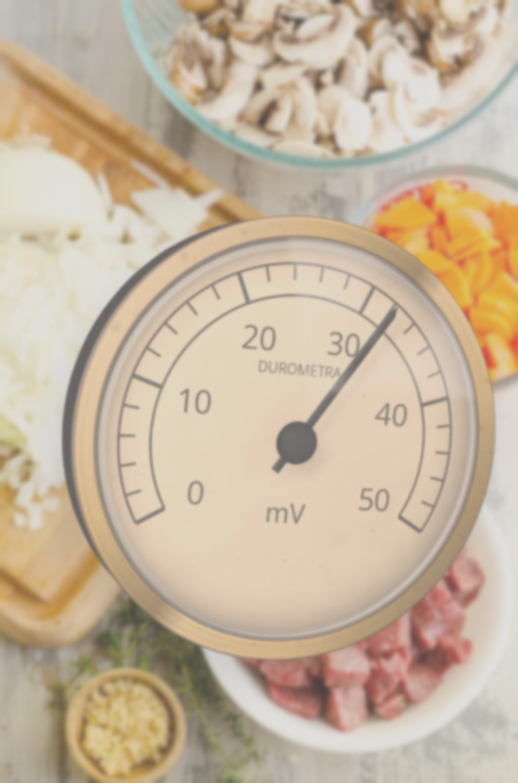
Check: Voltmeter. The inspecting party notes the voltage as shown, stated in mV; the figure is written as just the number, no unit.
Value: 32
